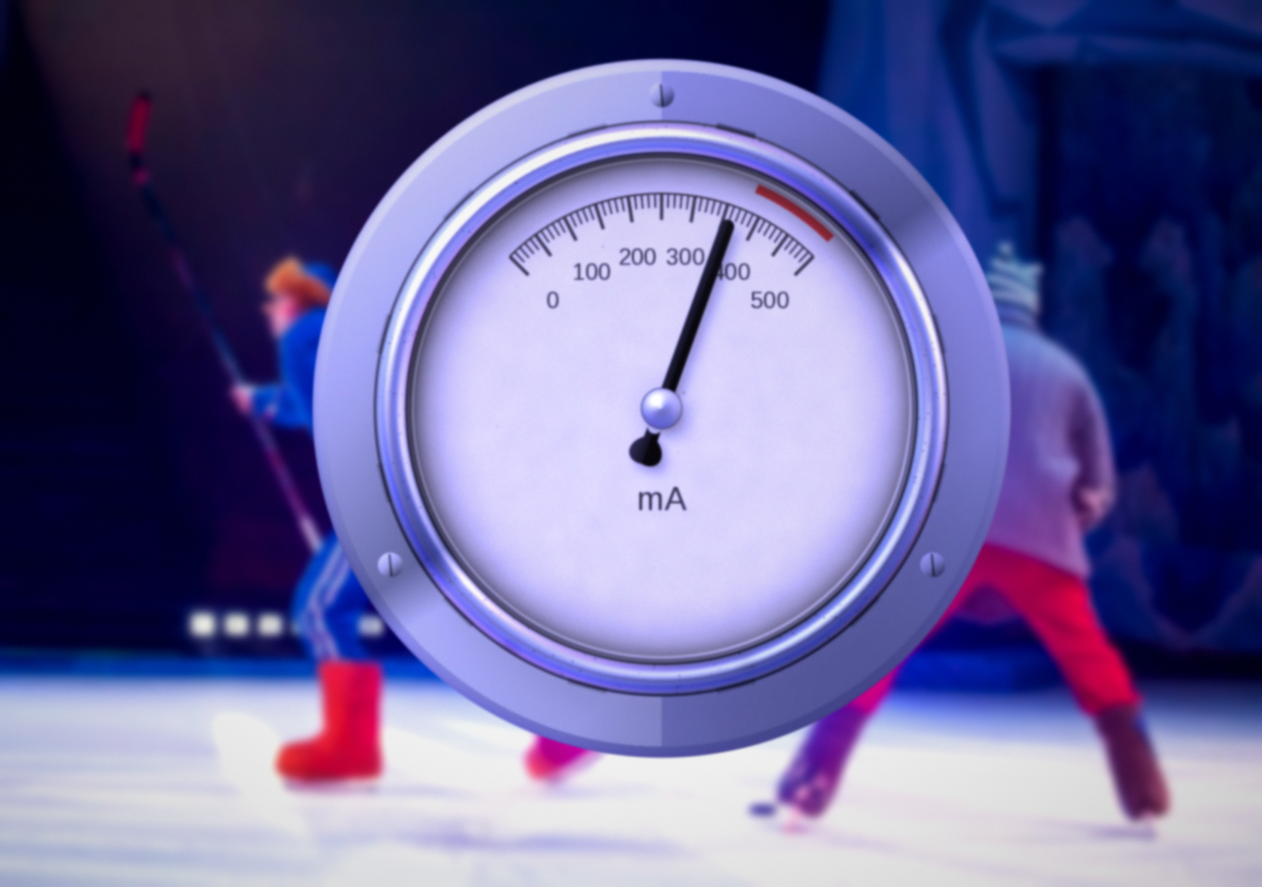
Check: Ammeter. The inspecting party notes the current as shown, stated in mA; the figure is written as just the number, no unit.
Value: 360
